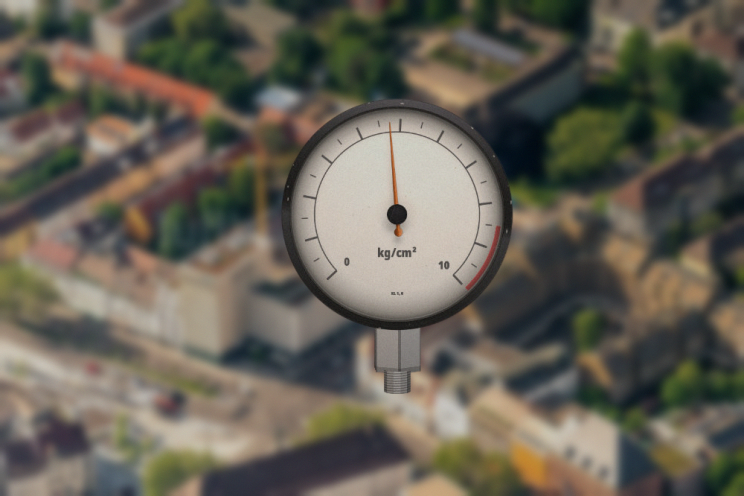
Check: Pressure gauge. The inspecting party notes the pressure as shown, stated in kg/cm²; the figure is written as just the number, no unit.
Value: 4.75
